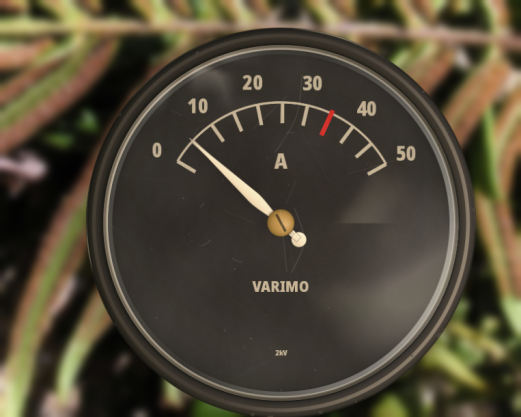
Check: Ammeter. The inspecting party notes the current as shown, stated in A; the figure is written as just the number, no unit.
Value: 5
